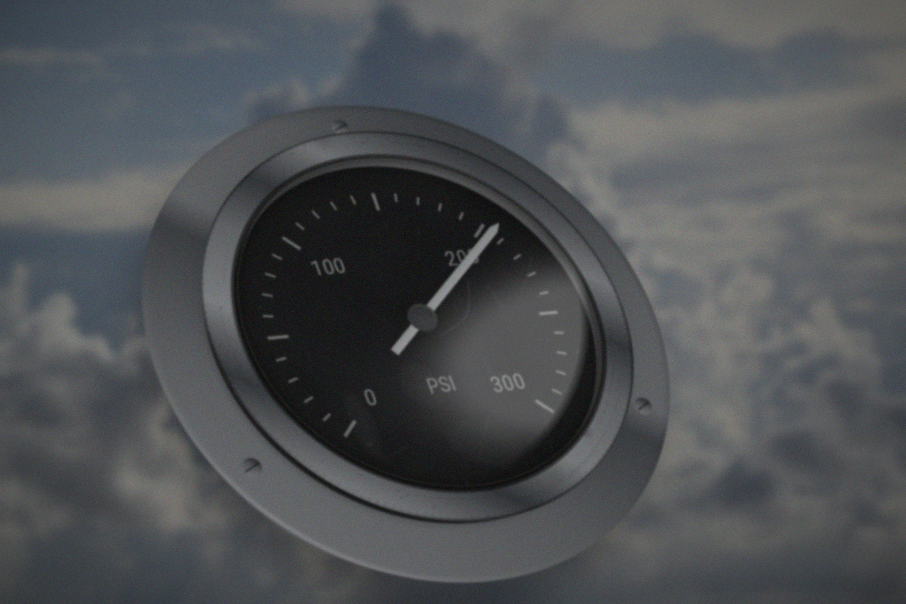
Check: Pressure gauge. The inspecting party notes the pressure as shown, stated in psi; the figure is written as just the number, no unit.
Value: 205
